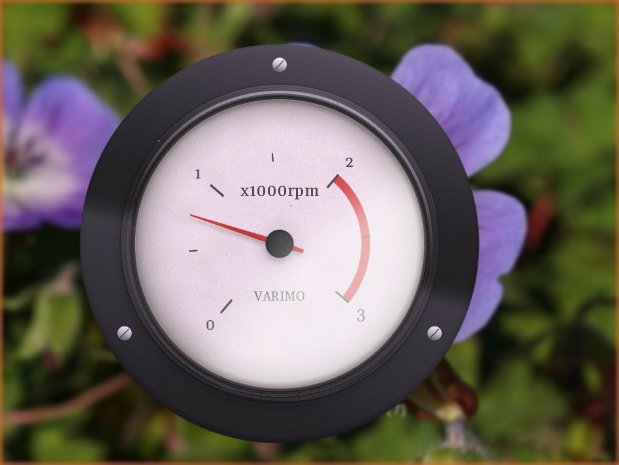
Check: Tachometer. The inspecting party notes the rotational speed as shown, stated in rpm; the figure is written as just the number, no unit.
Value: 750
